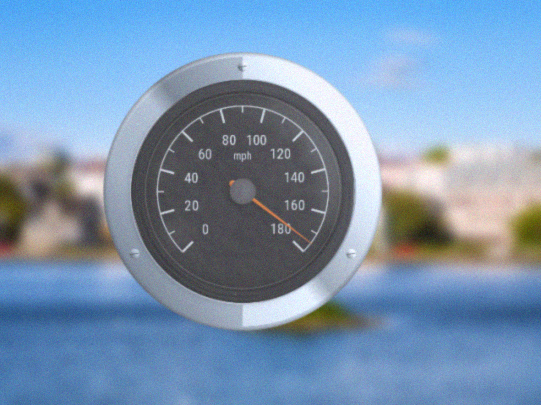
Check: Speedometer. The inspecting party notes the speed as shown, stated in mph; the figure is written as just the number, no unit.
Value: 175
